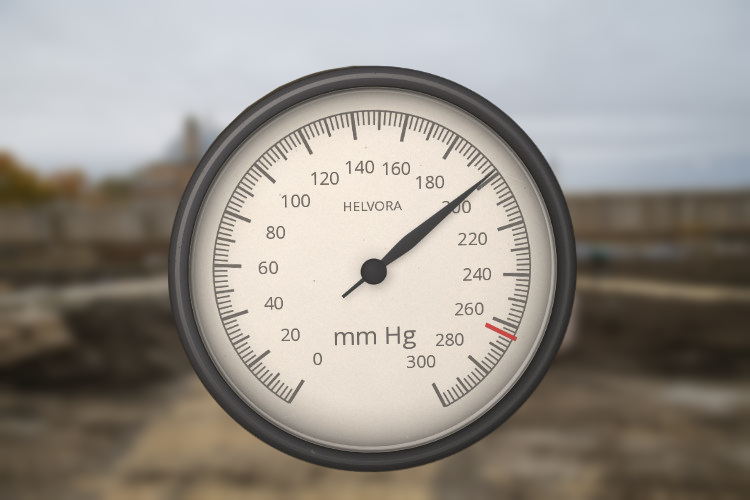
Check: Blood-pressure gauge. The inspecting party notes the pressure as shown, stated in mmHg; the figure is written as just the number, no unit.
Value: 198
